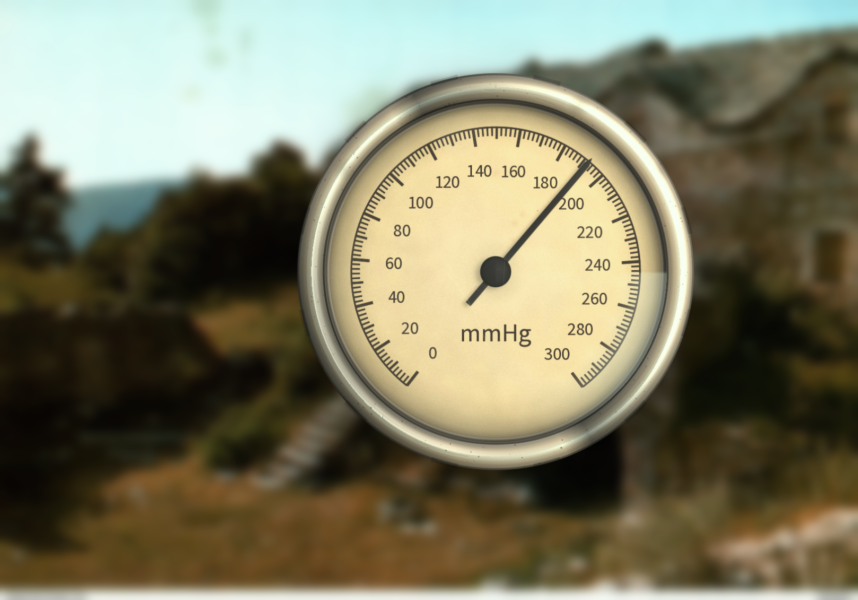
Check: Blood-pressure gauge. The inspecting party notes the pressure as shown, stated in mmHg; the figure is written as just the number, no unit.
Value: 192
